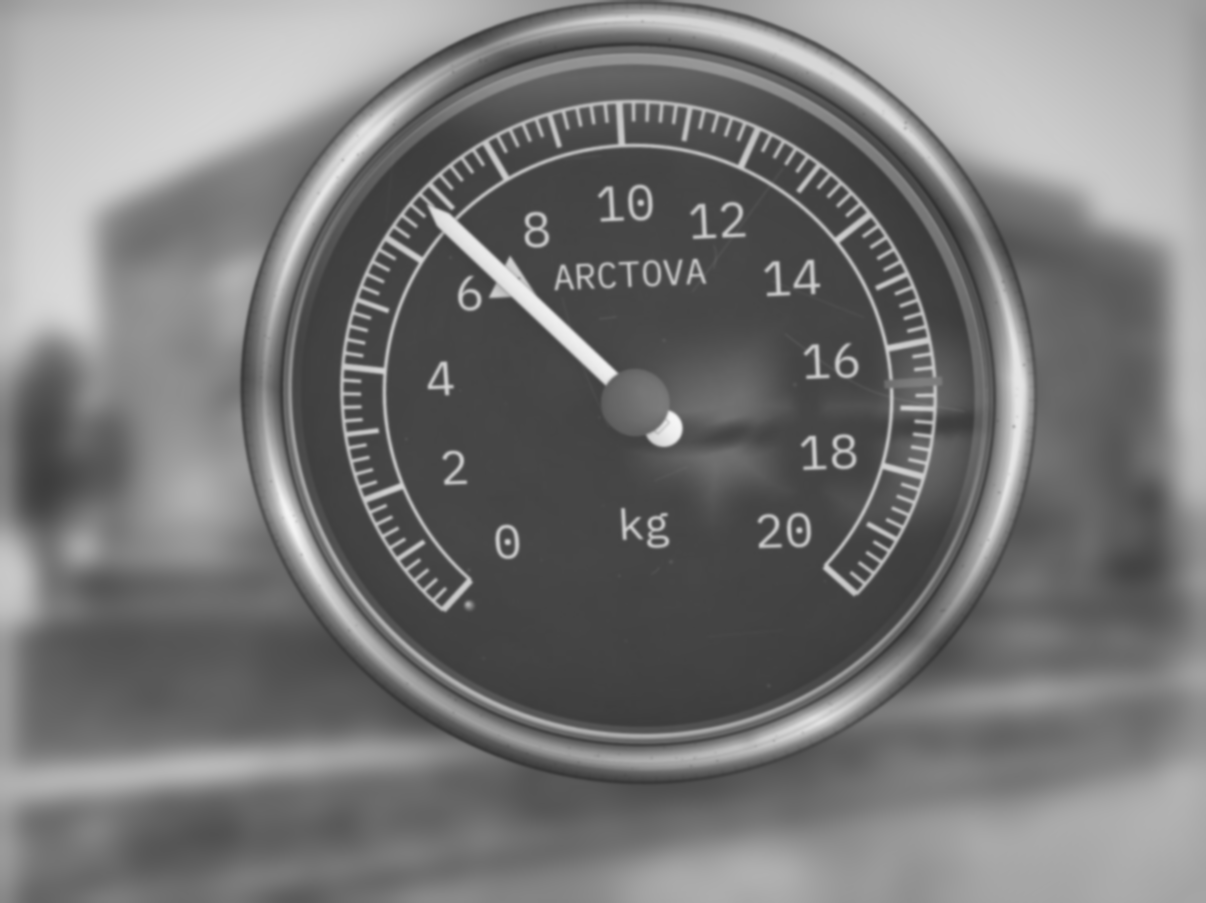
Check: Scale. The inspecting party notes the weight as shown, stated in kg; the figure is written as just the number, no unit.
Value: 6.8
